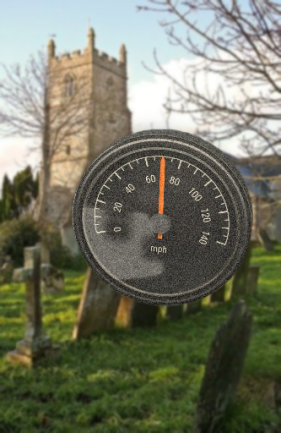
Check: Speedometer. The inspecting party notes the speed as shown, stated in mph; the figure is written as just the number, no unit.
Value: 70
